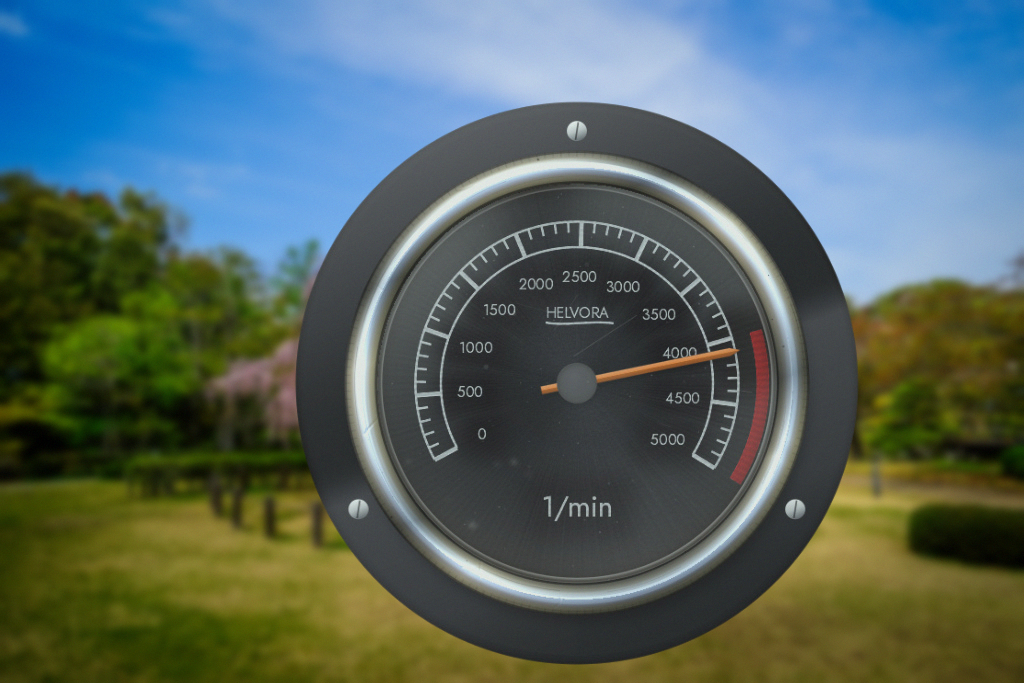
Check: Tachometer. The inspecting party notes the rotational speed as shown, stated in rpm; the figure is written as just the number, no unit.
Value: 4100
